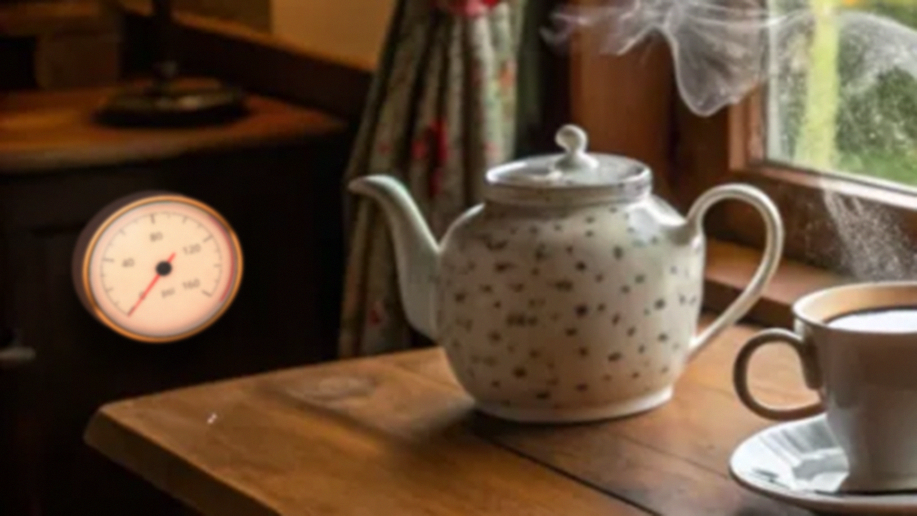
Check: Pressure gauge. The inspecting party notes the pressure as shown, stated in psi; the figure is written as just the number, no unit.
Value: 0
